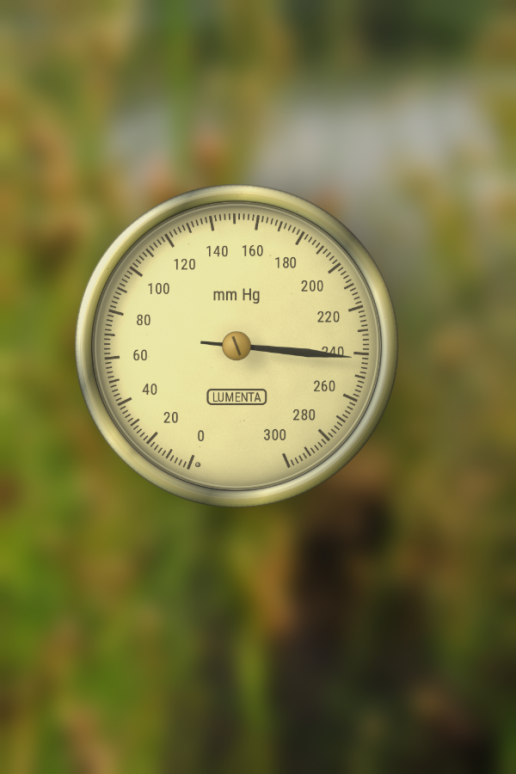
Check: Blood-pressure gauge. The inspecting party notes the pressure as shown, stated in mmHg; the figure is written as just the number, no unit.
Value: 242
